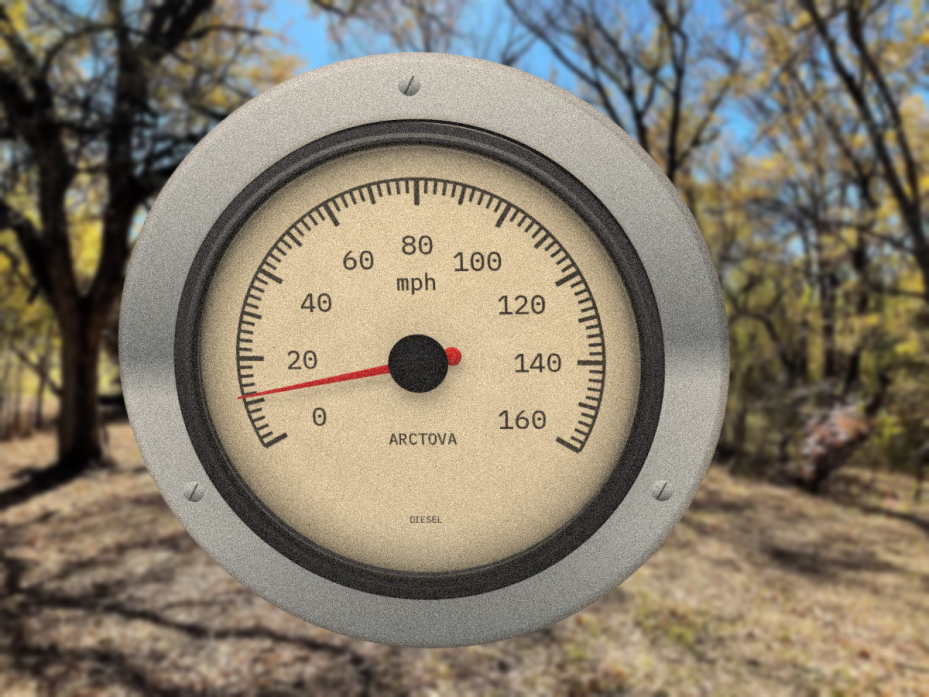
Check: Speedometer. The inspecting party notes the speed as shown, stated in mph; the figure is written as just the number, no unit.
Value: 12
